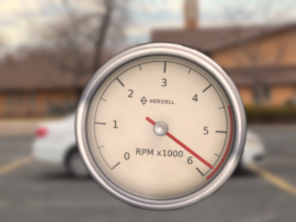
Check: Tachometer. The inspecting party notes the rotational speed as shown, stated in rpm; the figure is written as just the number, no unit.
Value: 5750
